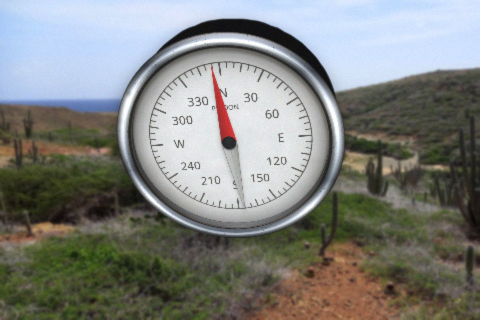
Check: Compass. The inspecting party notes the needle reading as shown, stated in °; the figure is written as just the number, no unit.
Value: 355
